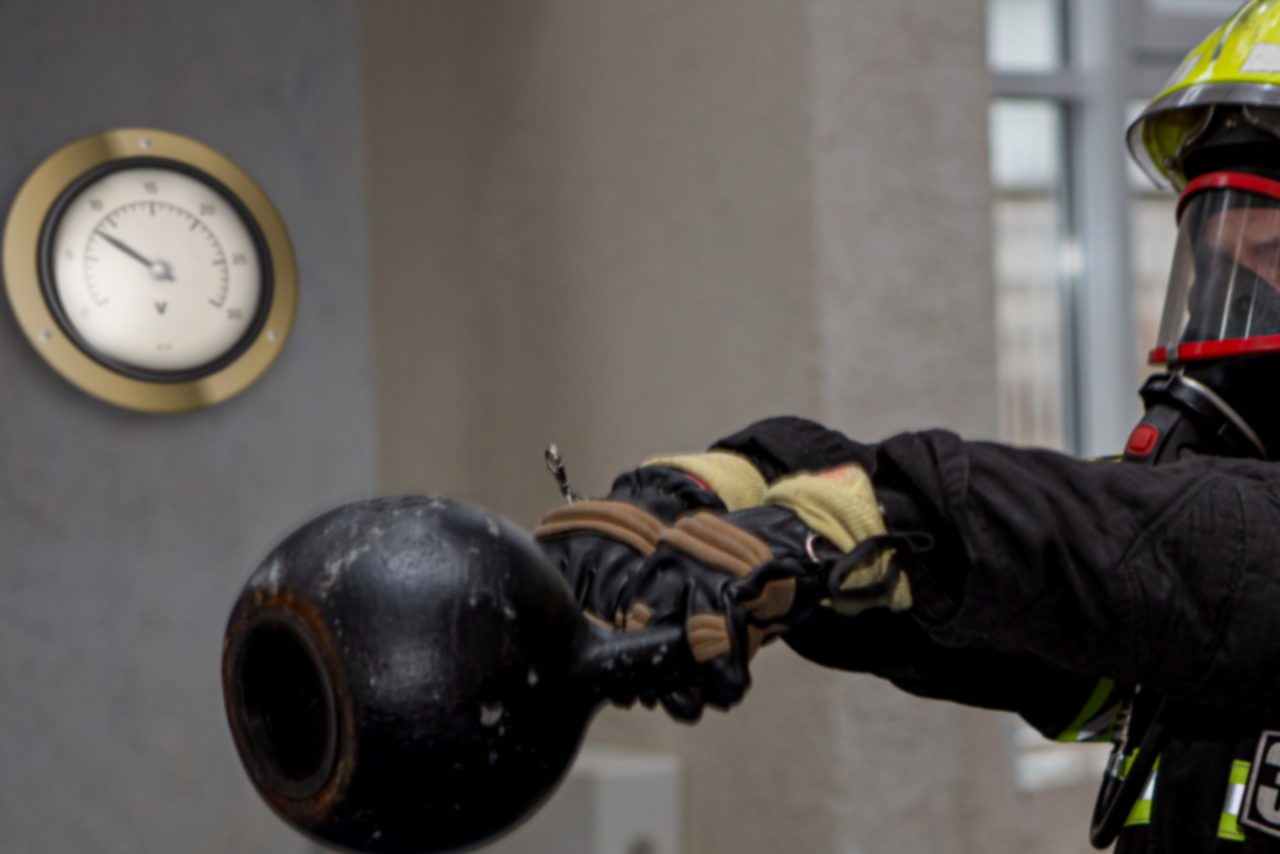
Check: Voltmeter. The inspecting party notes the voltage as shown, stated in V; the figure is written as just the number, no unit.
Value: 8
